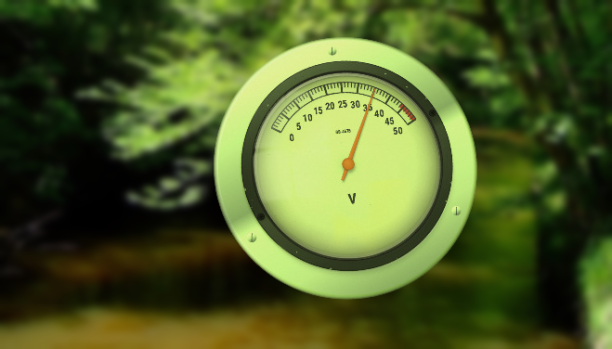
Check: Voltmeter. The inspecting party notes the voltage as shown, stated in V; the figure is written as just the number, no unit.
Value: 35
